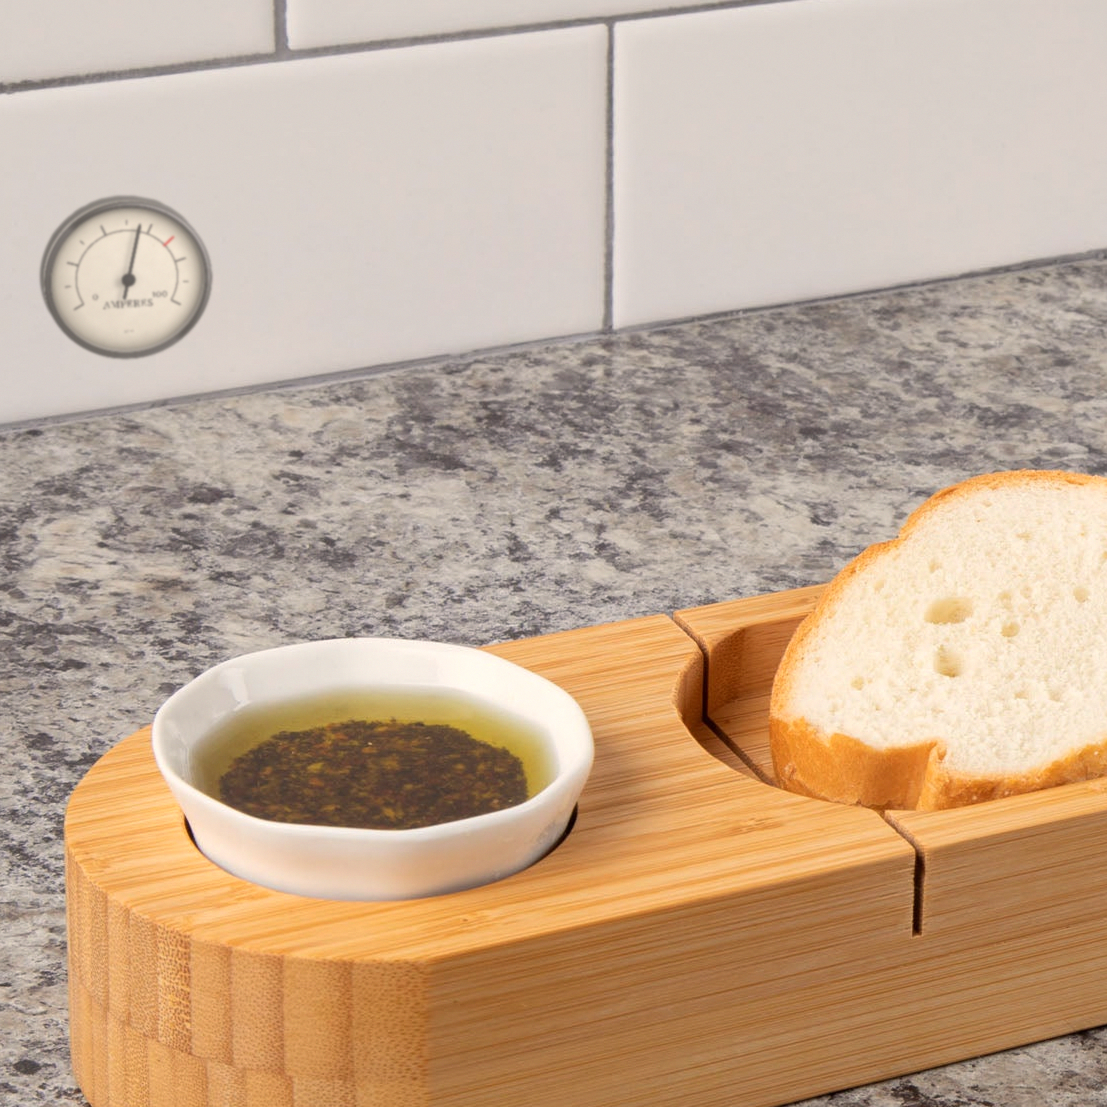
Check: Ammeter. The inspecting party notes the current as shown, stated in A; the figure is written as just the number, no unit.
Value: 55
